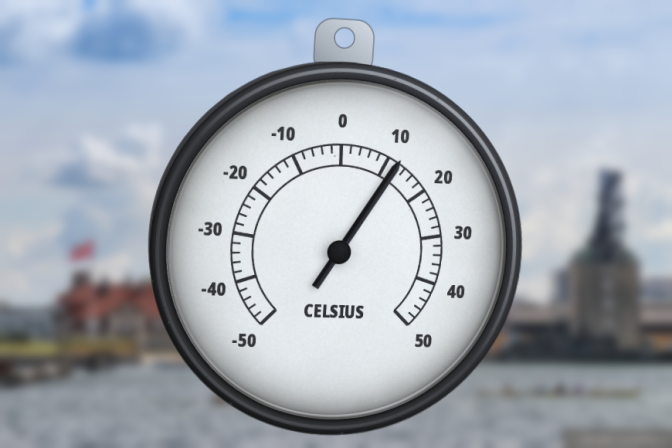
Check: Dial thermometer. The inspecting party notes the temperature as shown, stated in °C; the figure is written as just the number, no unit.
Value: 12
